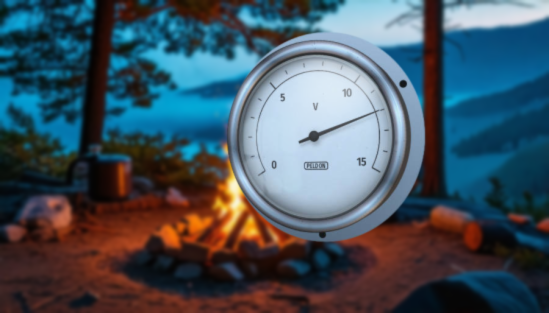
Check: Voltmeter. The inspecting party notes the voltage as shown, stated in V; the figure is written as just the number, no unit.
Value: 12
